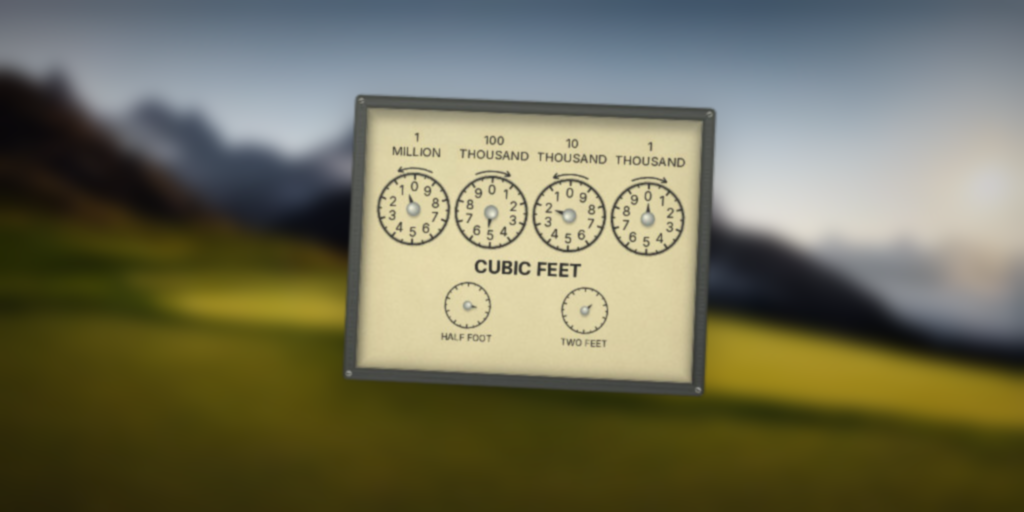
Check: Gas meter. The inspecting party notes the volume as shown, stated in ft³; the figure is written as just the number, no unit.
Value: 52000
